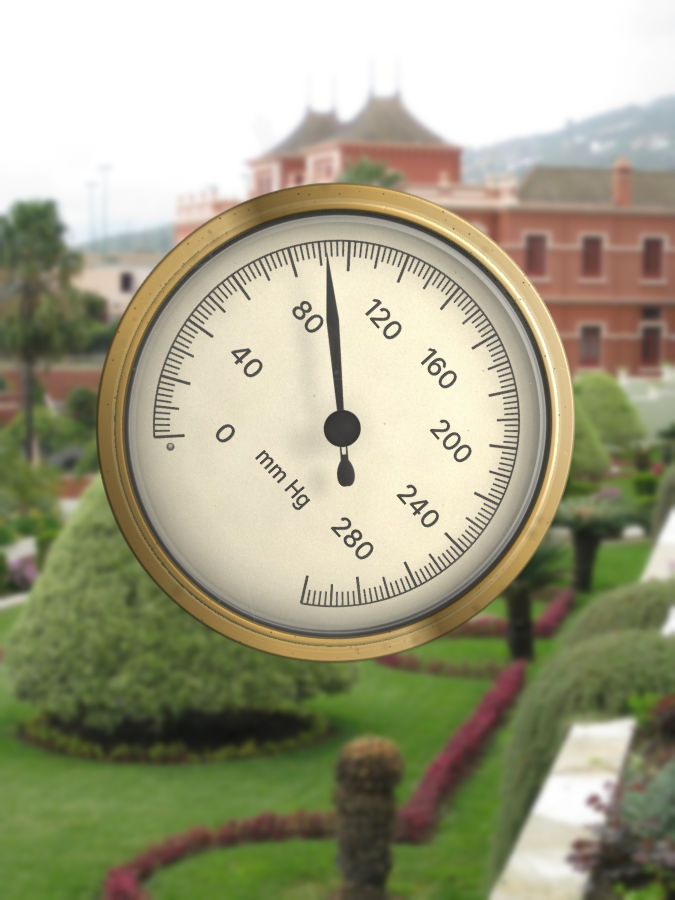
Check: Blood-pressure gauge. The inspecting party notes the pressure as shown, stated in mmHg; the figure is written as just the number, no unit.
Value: 92
